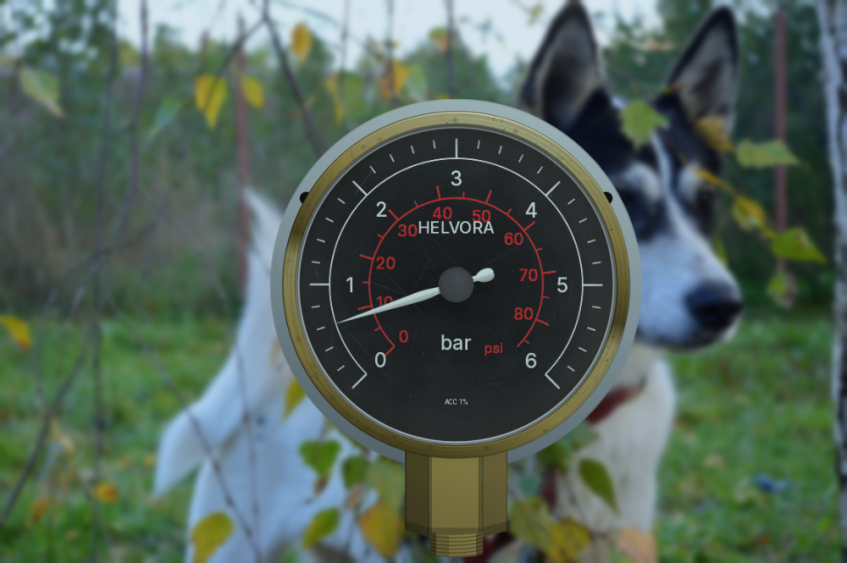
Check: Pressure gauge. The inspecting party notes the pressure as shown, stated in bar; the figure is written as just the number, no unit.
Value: 0.6
